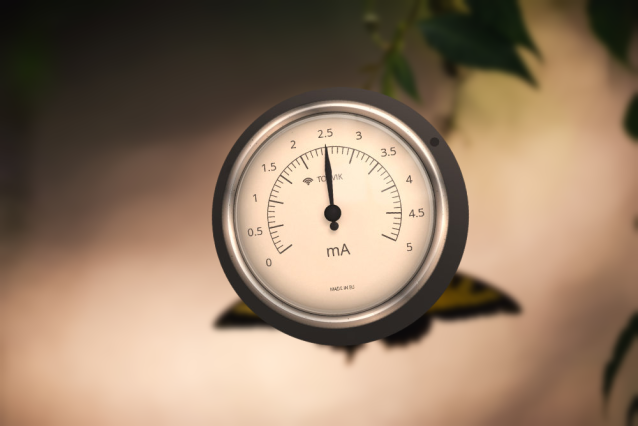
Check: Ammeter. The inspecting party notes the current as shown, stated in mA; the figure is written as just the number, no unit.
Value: 2.5
